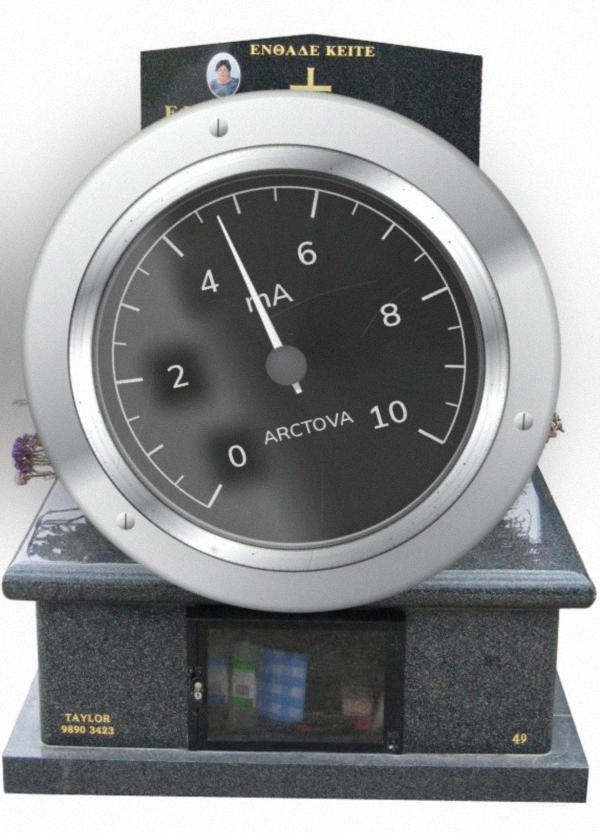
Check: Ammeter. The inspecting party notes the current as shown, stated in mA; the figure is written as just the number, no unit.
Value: 4.75
